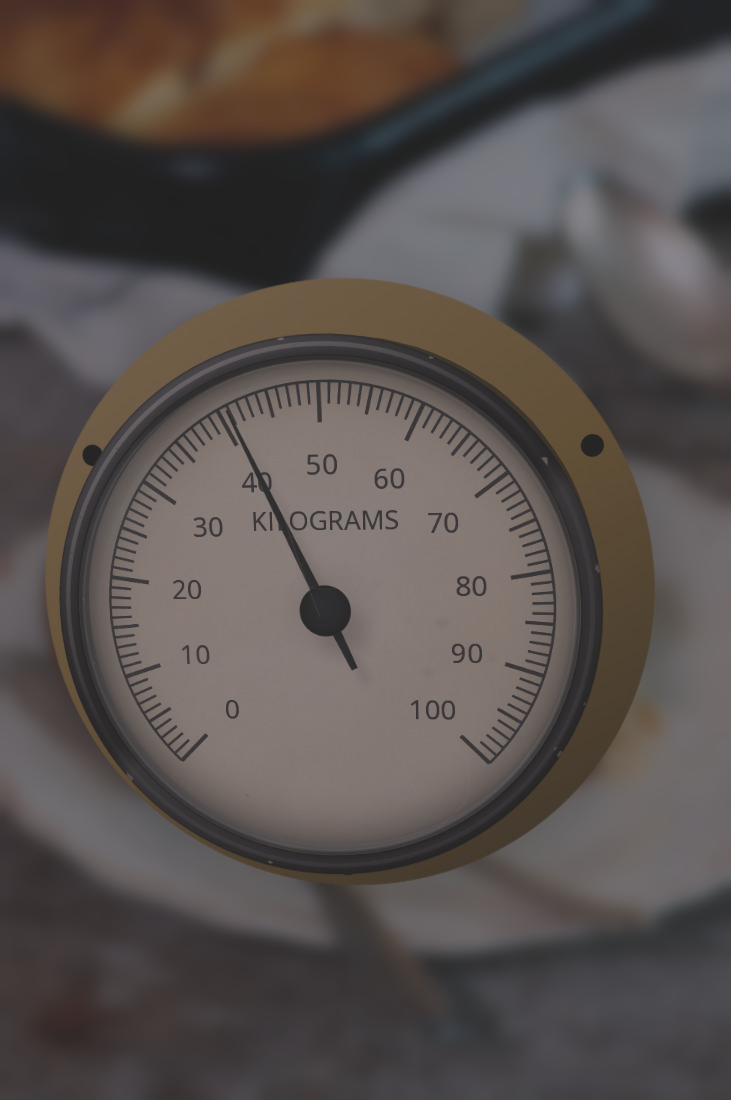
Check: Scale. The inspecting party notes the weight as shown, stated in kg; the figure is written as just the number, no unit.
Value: 41
